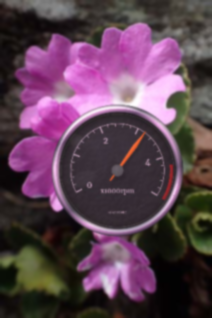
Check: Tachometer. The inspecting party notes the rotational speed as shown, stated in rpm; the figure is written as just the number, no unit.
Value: 3200
